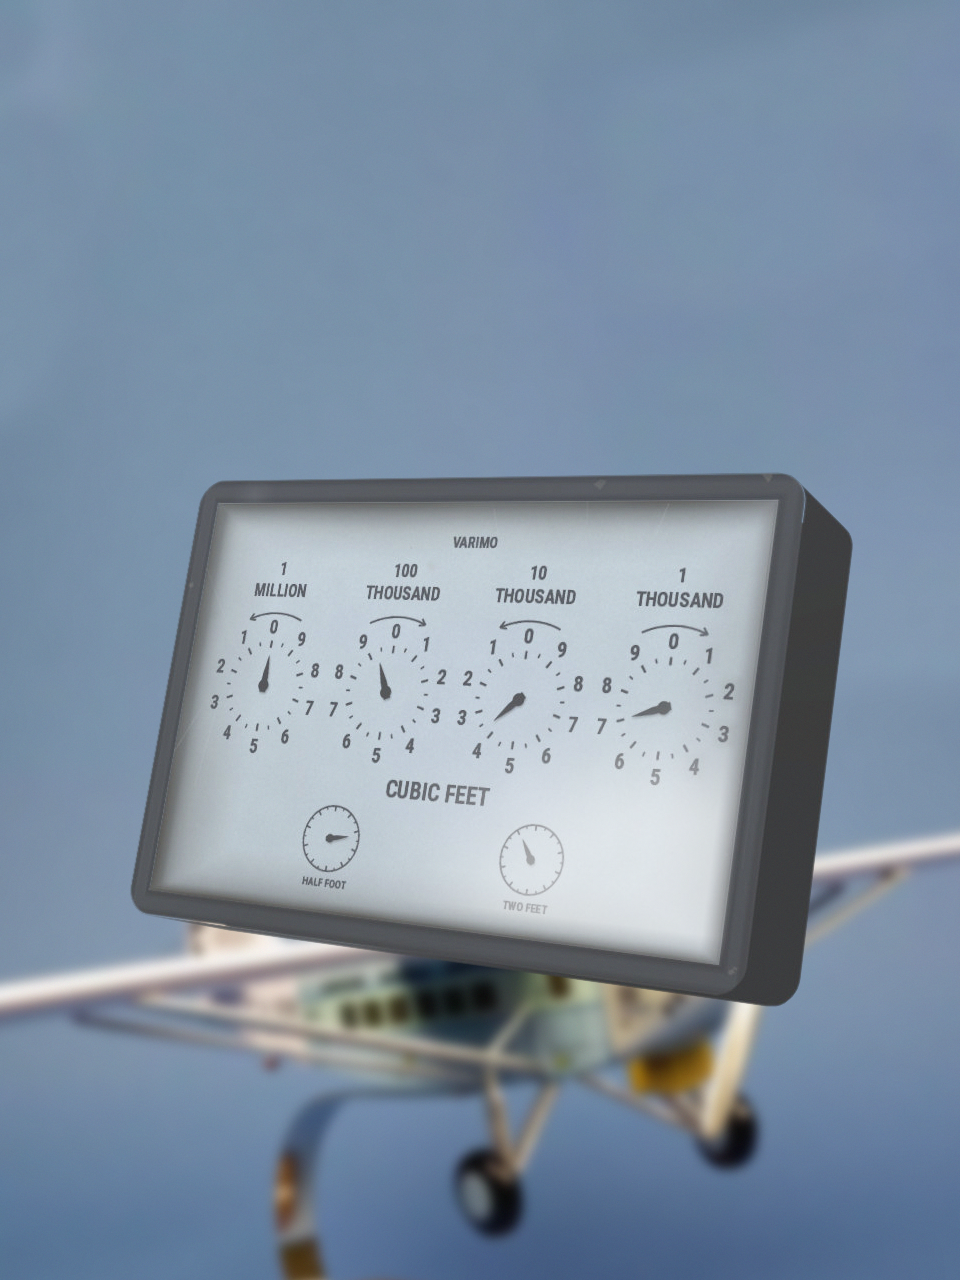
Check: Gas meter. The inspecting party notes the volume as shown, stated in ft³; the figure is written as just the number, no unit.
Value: 993700
